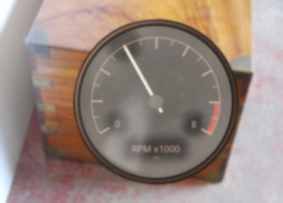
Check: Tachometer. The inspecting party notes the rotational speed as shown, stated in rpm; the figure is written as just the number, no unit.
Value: 3000
